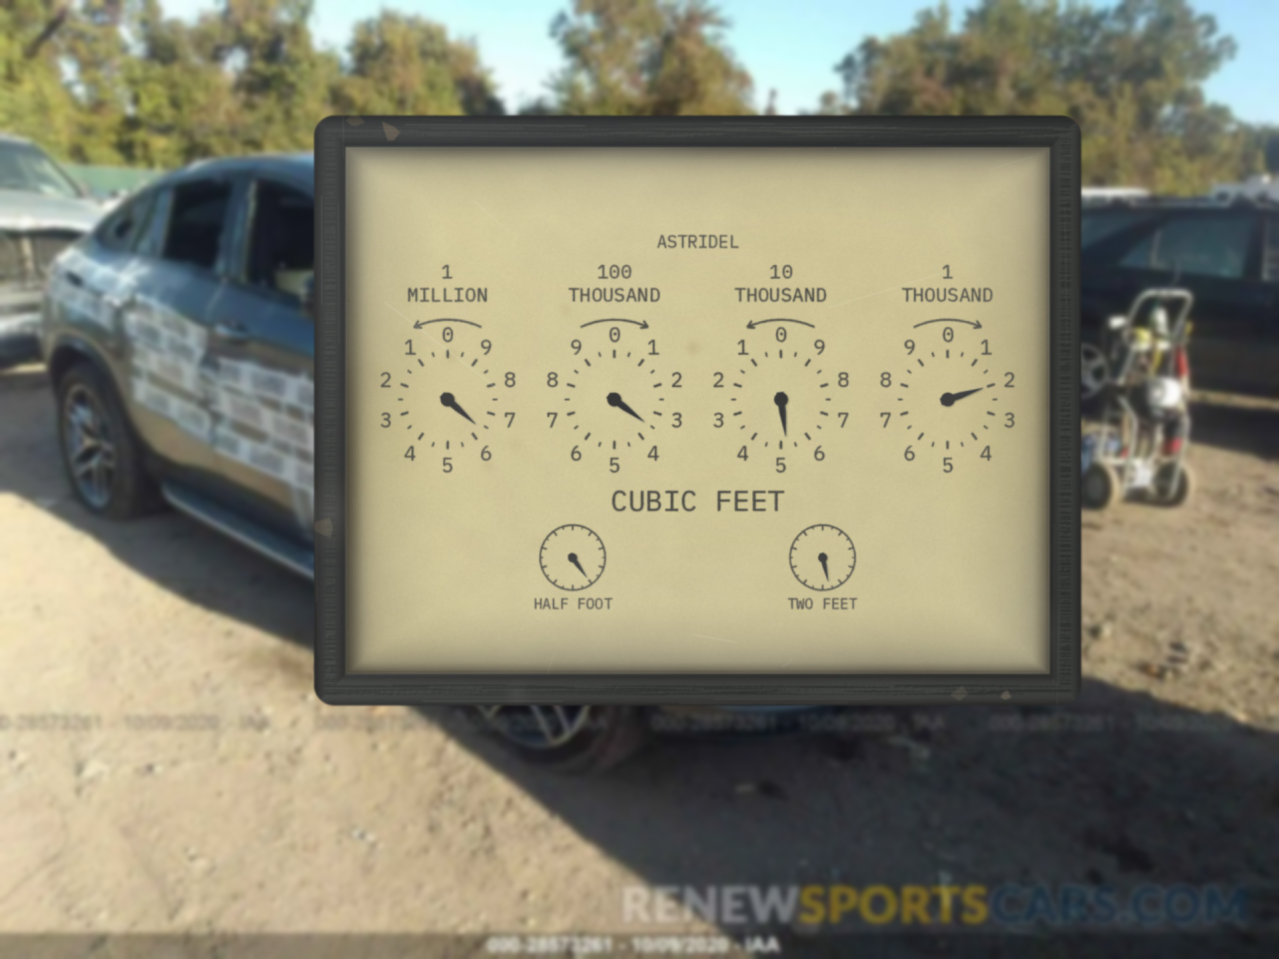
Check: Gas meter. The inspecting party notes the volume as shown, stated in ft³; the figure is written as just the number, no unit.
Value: 635200
